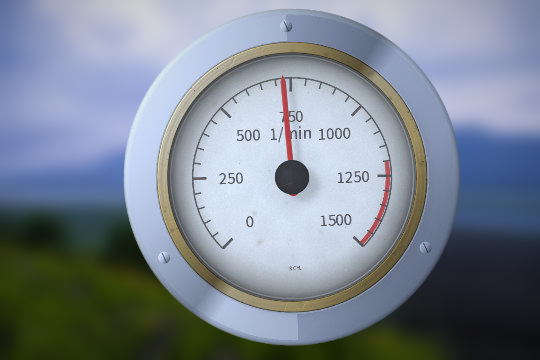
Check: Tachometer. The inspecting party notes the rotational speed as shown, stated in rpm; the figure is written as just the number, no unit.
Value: 725
